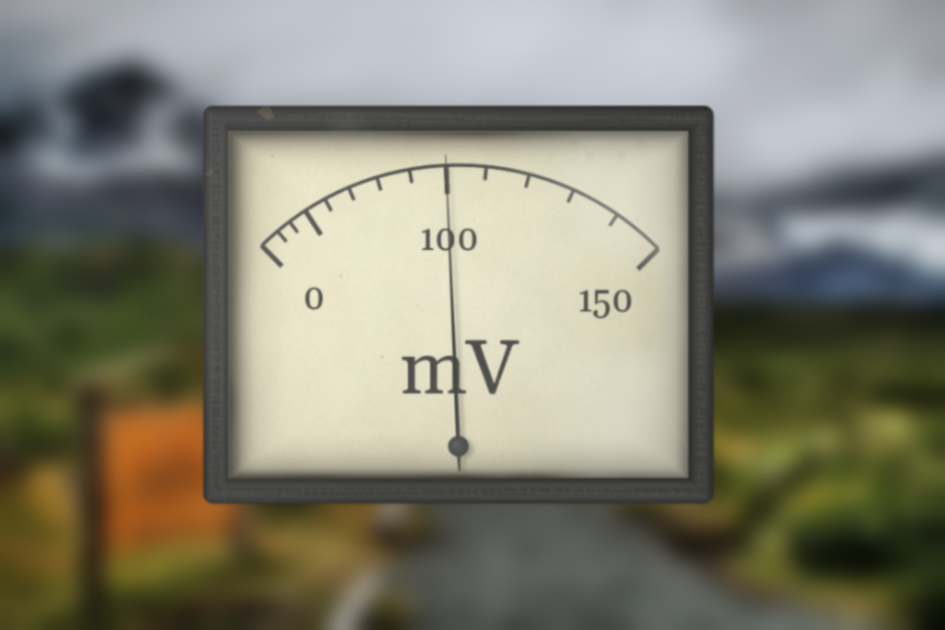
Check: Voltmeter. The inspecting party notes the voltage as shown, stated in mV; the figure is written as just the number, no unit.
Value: 100
